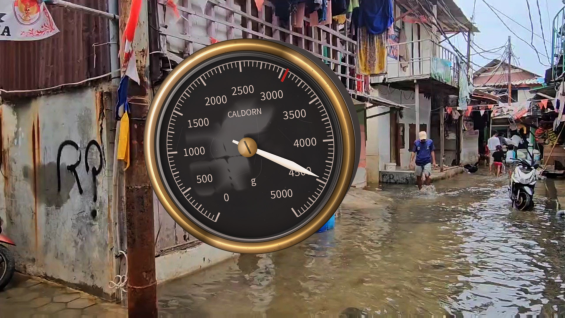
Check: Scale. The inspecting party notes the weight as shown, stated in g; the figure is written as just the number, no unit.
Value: 4450
